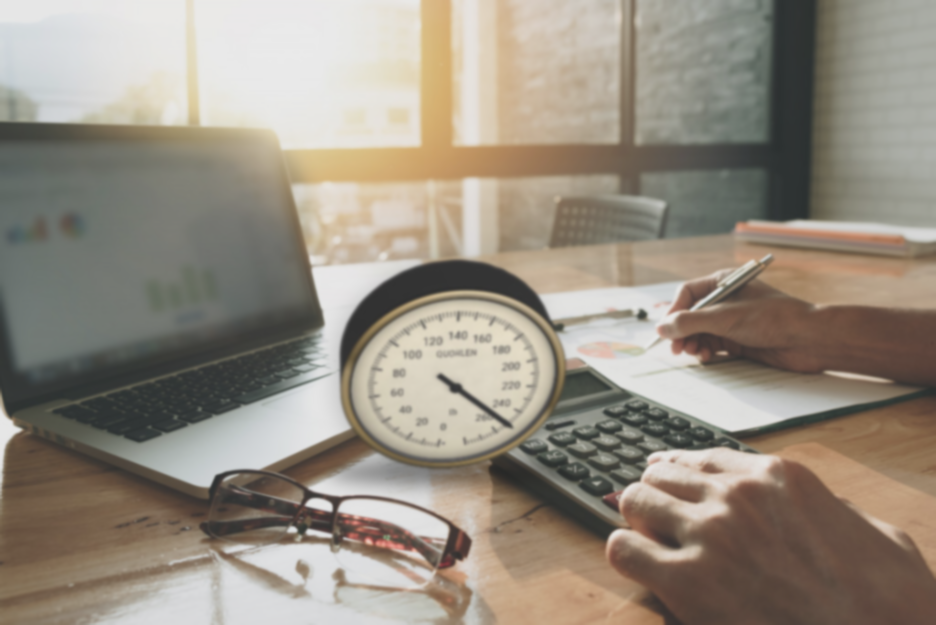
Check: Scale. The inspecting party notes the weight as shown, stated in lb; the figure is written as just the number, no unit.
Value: 250
